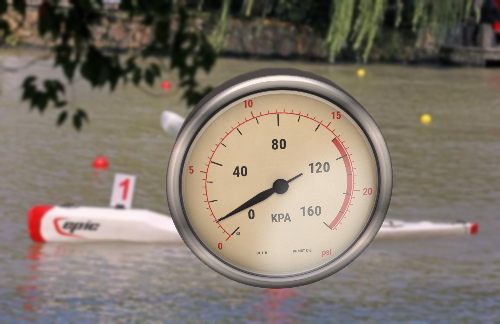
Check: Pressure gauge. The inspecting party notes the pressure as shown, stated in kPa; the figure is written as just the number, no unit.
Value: 10
